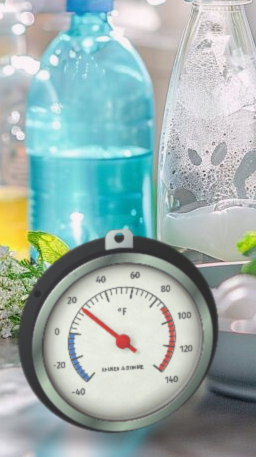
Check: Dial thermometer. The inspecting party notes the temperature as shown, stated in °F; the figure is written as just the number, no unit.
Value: 20
